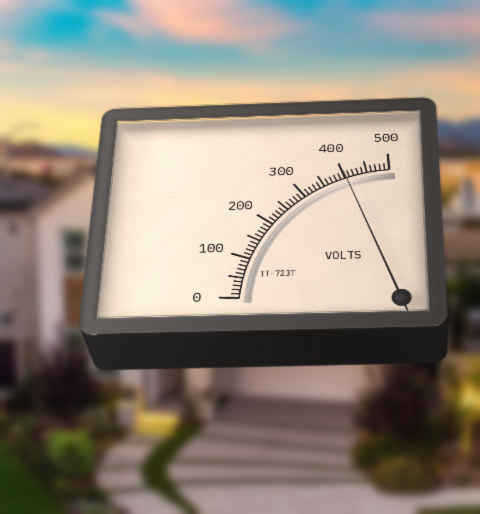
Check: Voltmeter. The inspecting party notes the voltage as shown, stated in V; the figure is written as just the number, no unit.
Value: 400
